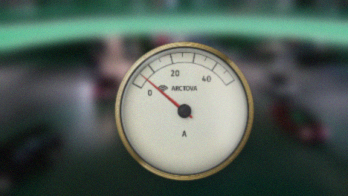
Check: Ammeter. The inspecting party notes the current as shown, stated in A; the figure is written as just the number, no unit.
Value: 5
